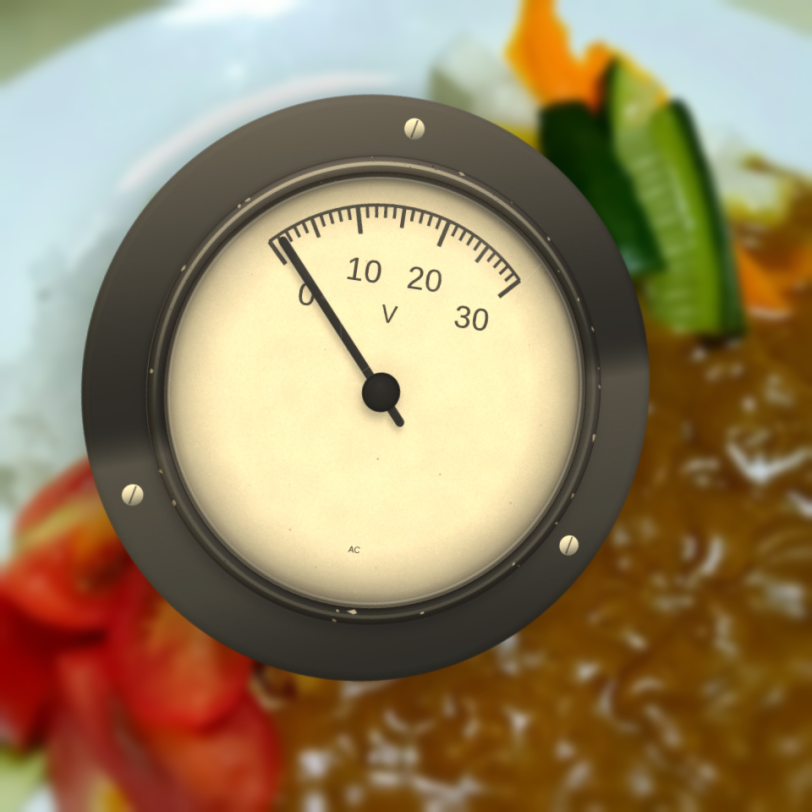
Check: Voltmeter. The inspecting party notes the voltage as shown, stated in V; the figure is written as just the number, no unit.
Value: 1
